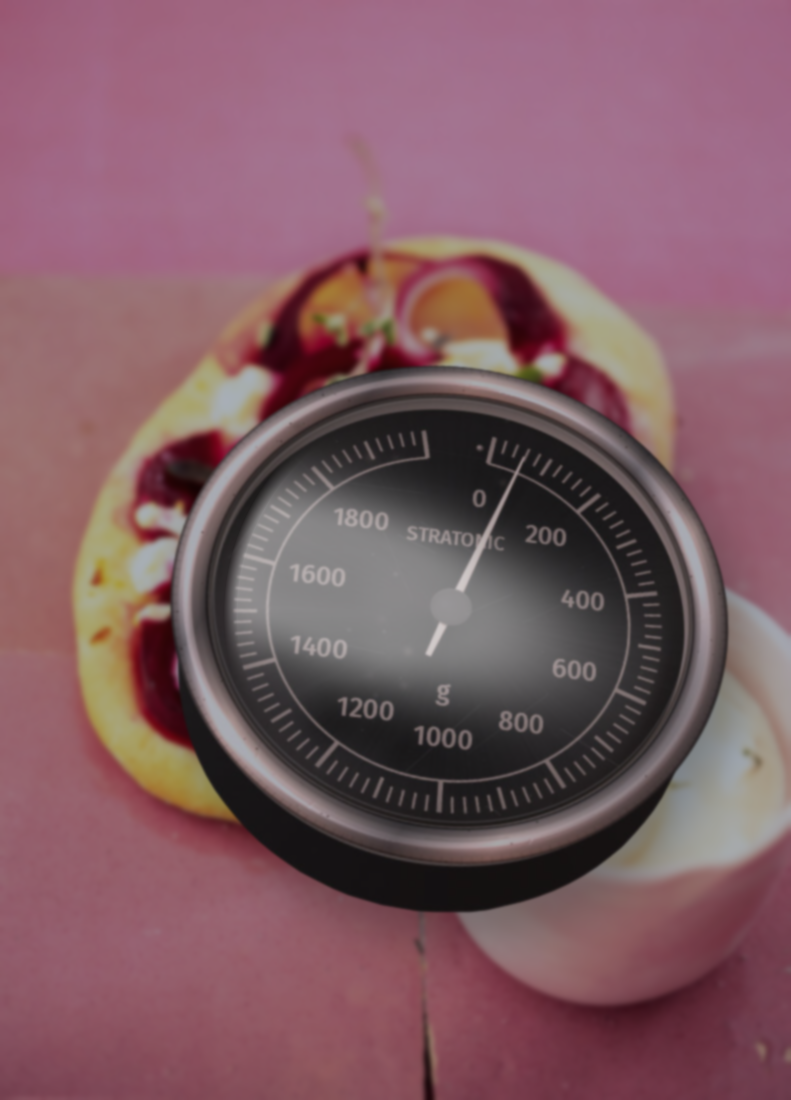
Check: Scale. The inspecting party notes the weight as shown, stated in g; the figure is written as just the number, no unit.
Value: 60
